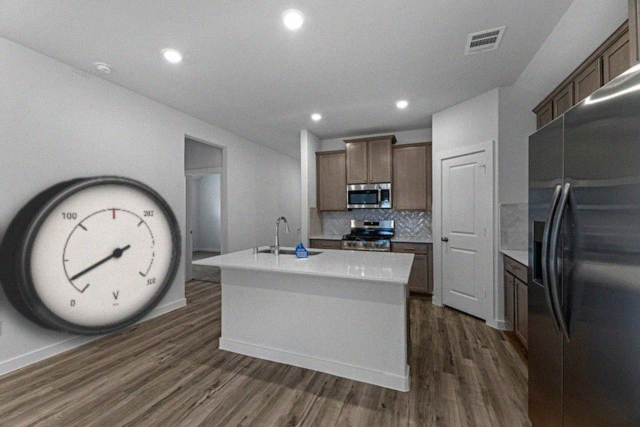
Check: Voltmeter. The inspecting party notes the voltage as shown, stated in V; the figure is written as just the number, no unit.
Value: 25
